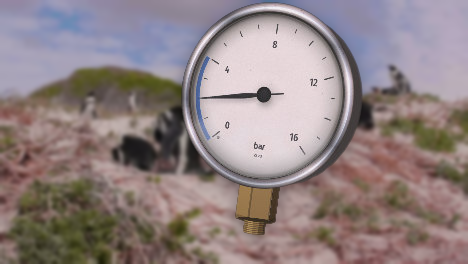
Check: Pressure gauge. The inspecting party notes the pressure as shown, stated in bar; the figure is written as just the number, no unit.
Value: 2
